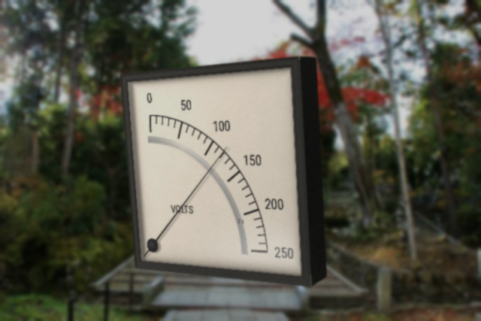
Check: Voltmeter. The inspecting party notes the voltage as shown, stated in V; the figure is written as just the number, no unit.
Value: 120
